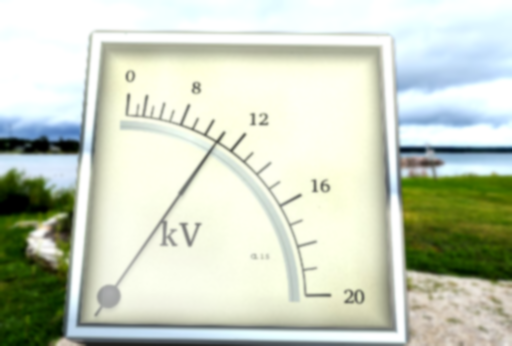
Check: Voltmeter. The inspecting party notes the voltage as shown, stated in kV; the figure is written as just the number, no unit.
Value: 11
